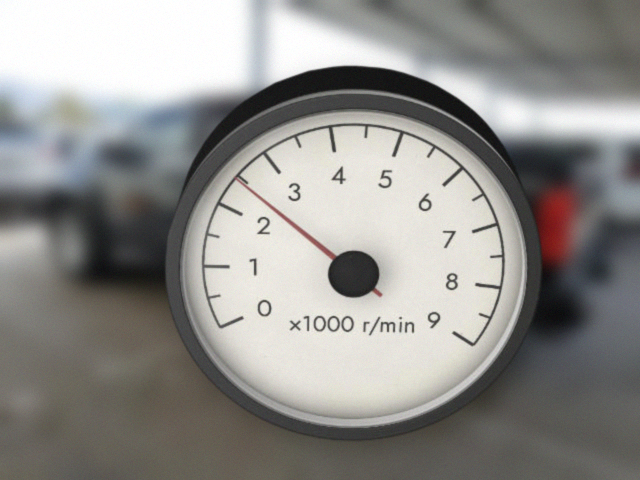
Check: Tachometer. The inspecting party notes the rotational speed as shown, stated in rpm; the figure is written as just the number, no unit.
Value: 2500
